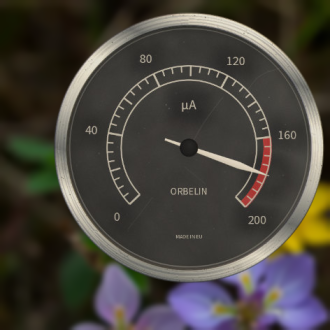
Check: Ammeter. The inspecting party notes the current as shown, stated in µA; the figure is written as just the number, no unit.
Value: 180
